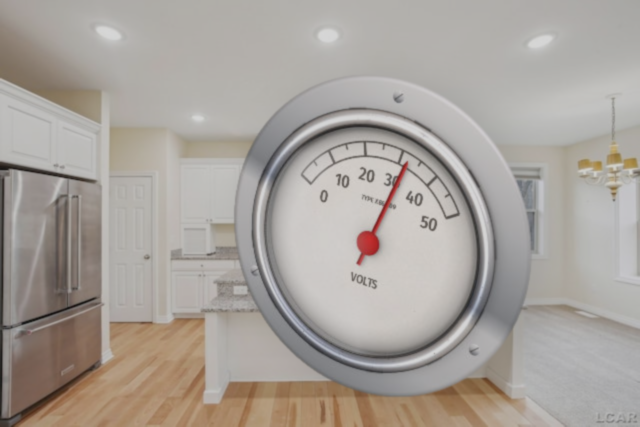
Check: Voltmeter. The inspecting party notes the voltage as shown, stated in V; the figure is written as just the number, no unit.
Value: 32.5
